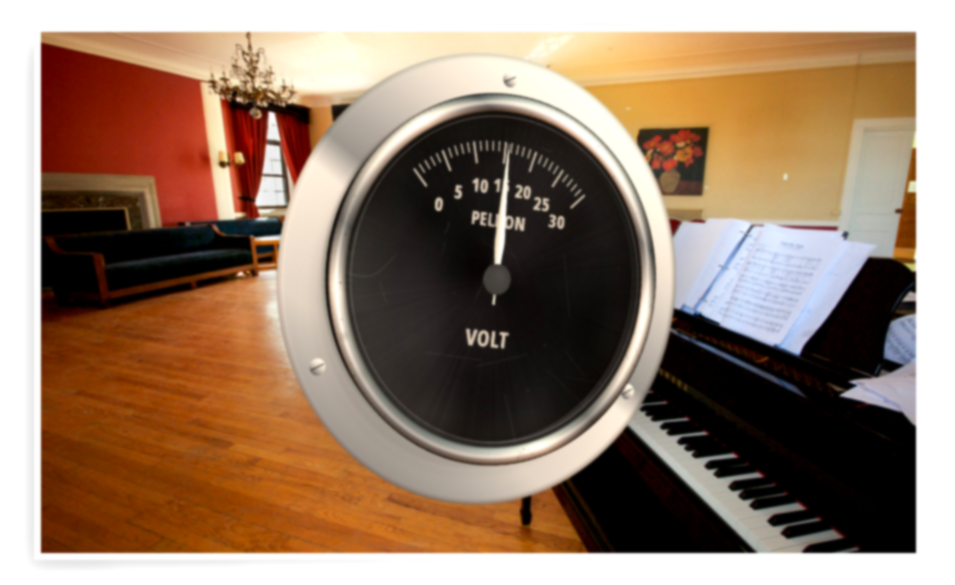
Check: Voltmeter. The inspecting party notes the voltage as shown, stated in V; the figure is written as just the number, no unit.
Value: 15
